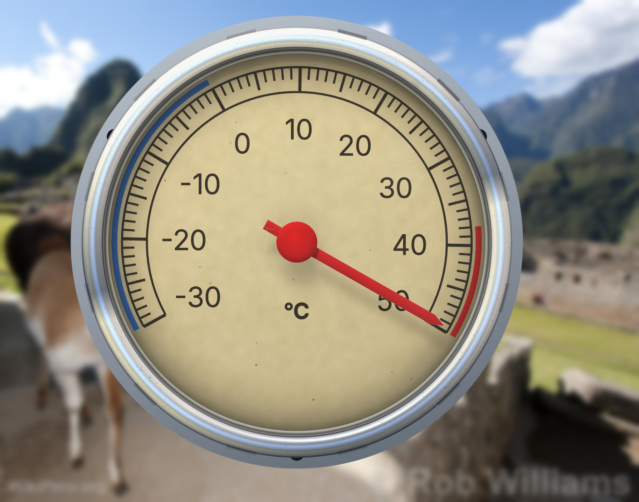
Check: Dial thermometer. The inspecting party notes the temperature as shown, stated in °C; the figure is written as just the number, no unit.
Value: 49.5
